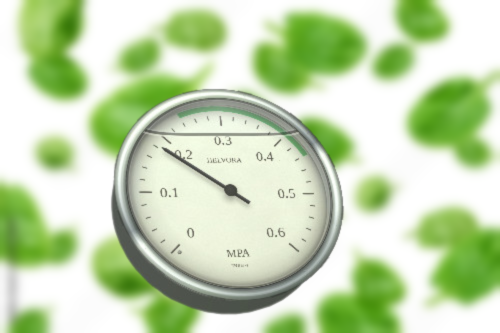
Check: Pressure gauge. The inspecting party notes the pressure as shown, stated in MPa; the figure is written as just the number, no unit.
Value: 0.18
